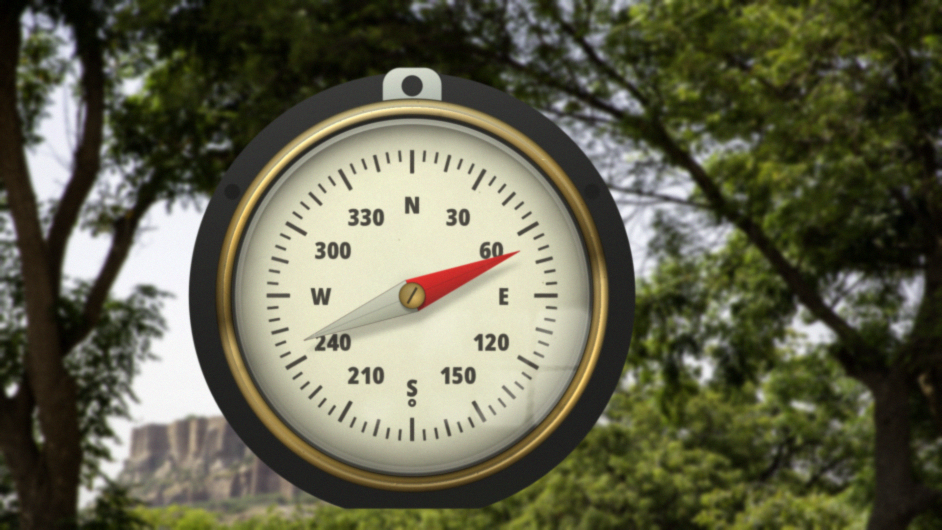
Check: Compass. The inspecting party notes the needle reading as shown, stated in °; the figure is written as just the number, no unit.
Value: 67.5
